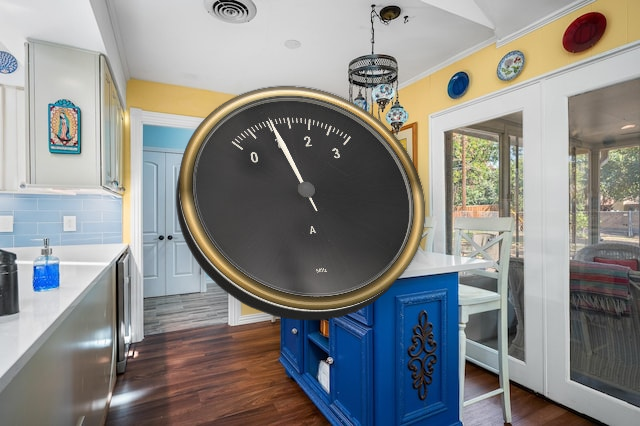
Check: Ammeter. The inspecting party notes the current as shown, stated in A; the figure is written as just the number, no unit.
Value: 1
